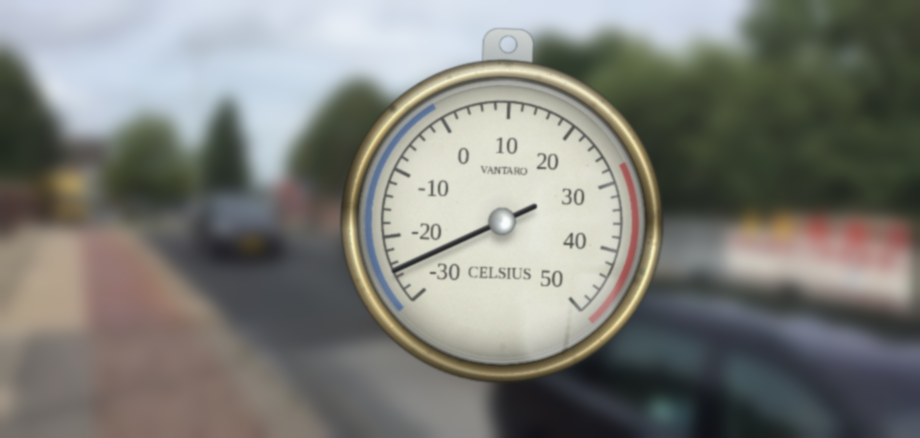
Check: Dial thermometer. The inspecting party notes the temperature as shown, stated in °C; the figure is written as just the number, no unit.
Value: -25
